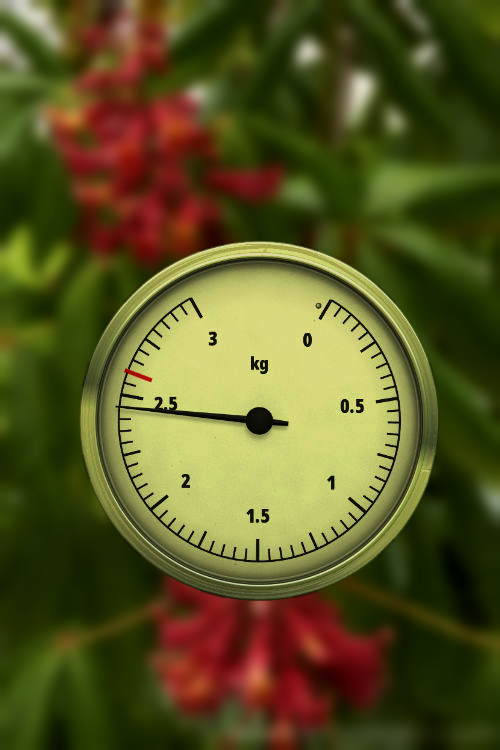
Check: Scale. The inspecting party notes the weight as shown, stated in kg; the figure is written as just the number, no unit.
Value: 2.45
